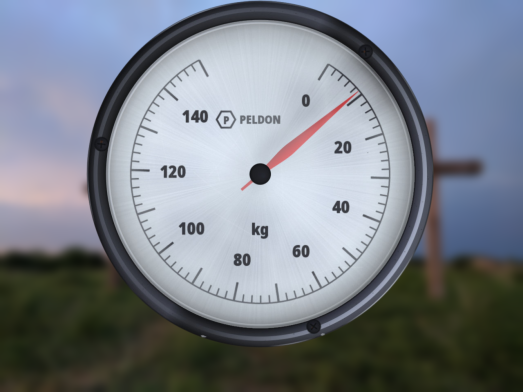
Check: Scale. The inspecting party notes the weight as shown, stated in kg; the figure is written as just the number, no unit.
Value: 9
